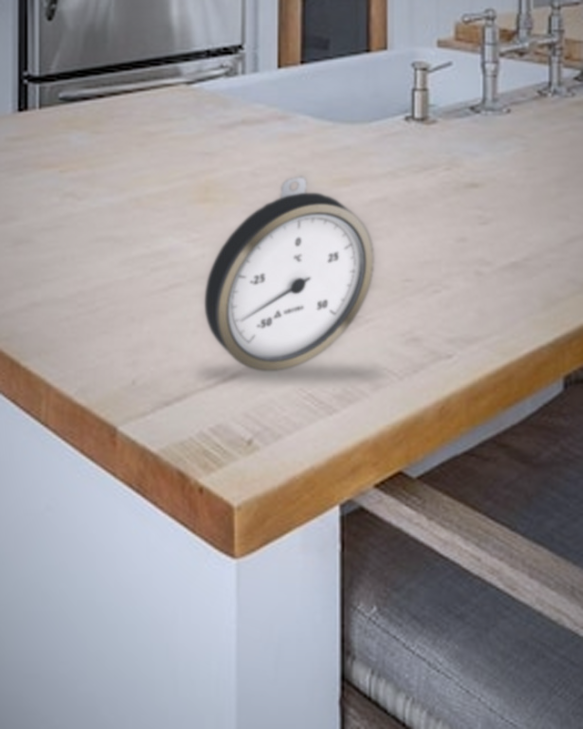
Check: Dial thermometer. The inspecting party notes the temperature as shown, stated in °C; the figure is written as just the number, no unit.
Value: -40
